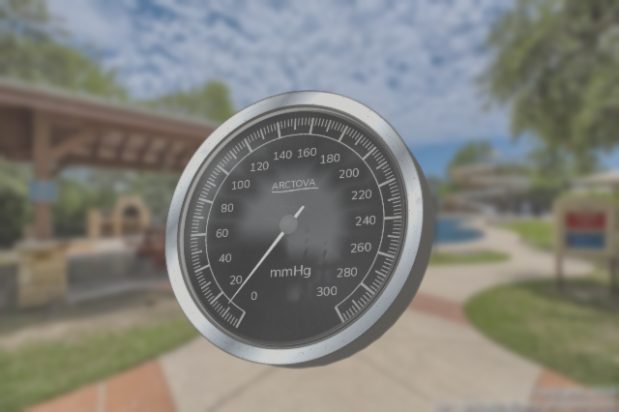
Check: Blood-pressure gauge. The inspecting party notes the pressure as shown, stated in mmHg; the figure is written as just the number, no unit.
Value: 10
